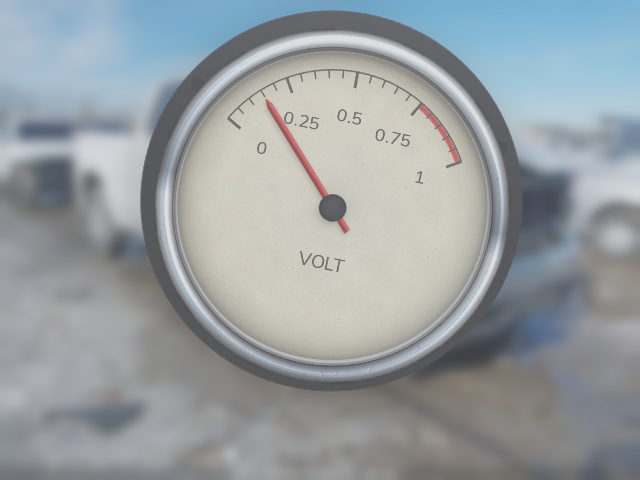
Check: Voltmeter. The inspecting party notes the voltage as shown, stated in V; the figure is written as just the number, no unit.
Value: 0.15
